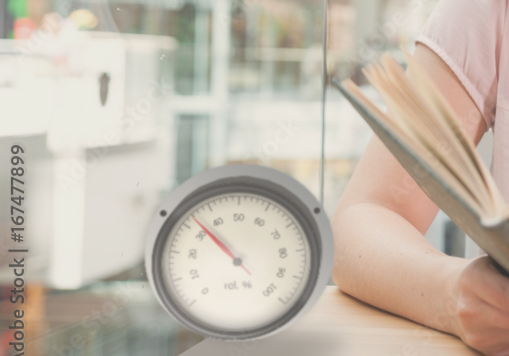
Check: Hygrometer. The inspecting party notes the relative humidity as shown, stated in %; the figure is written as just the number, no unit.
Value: 34
